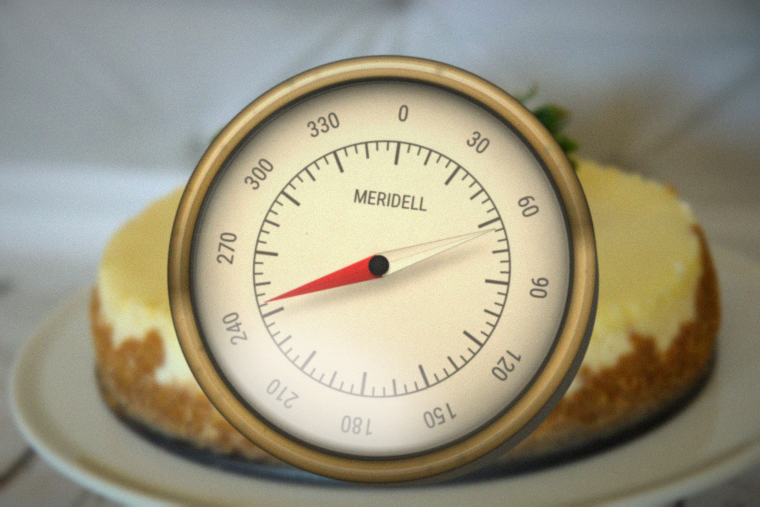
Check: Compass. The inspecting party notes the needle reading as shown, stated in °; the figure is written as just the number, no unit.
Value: 245
